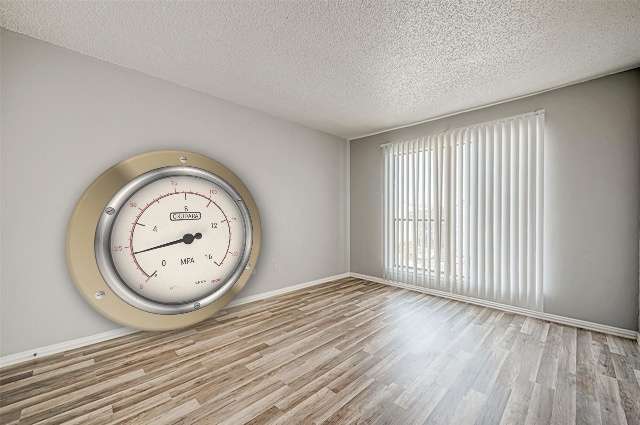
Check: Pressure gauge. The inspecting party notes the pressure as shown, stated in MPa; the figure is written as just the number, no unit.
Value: 2
